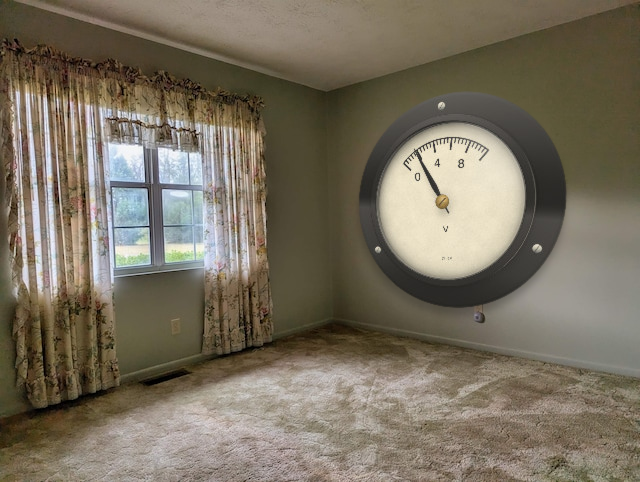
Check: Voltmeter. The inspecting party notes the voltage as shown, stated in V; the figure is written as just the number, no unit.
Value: 2
